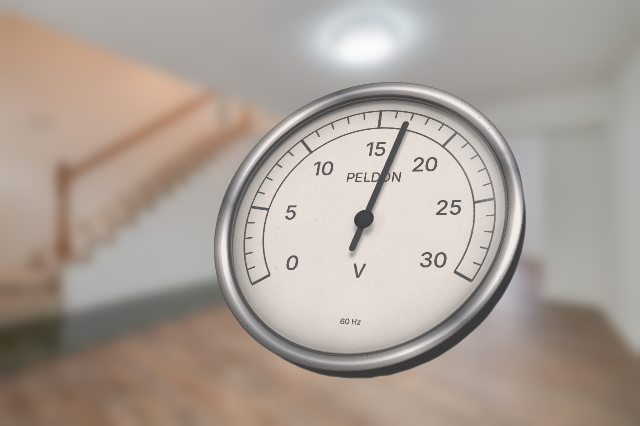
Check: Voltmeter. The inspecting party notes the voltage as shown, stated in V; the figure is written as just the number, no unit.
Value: 17
